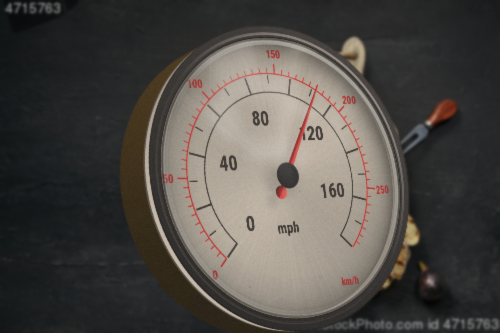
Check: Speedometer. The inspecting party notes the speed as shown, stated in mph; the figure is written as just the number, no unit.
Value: 110
